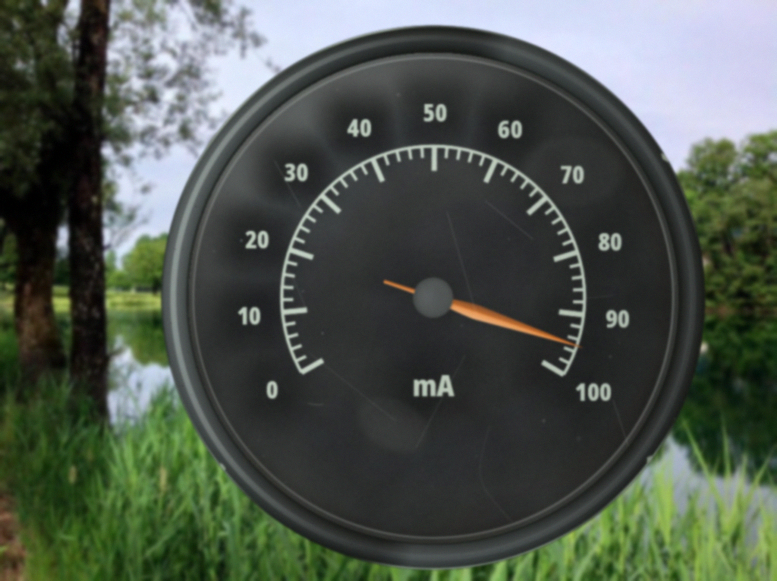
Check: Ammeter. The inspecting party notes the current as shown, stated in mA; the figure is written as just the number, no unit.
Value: 95
